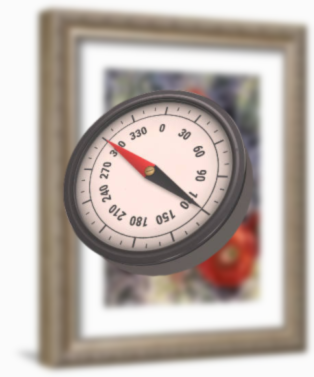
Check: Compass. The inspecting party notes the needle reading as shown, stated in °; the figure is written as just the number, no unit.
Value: 300
